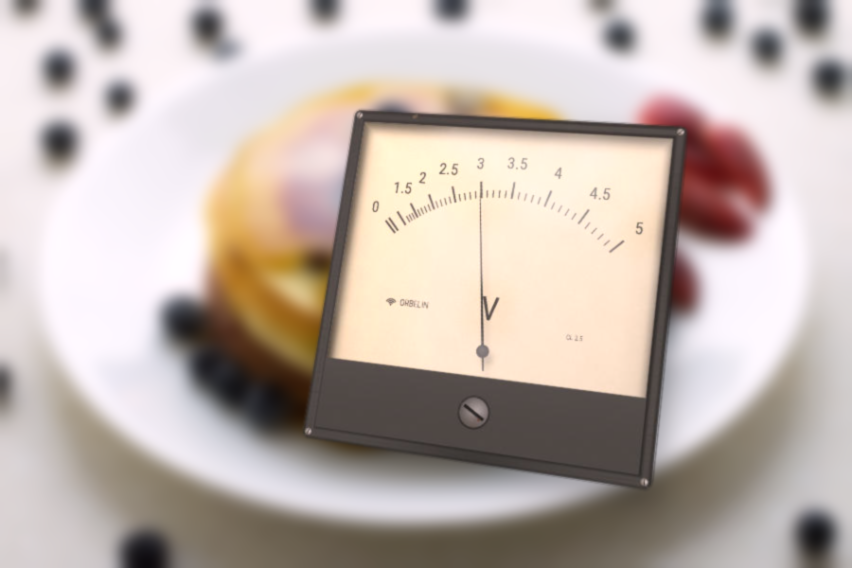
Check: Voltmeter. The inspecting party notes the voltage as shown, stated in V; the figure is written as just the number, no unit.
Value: 3
